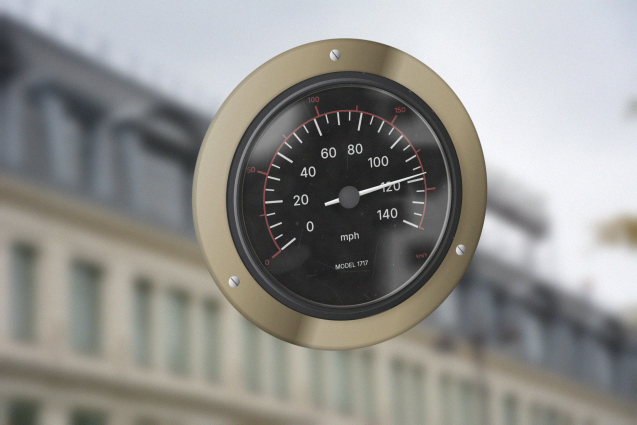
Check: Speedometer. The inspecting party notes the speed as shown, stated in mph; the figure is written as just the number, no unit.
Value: 117.5
